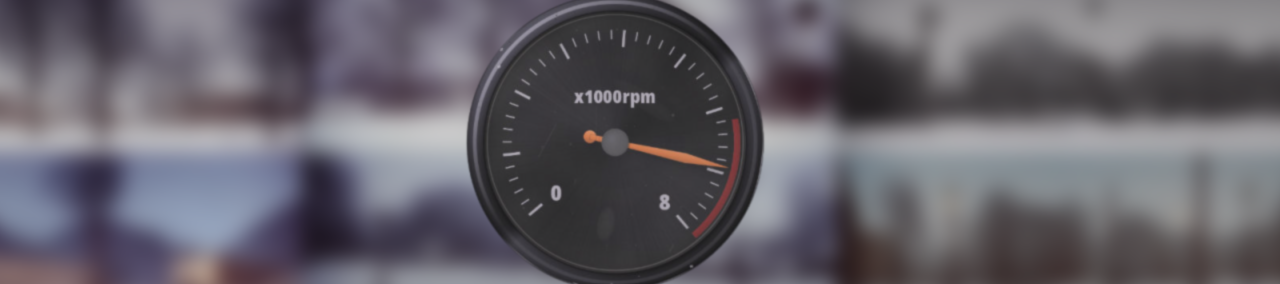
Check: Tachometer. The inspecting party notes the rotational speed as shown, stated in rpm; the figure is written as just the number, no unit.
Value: 6900
